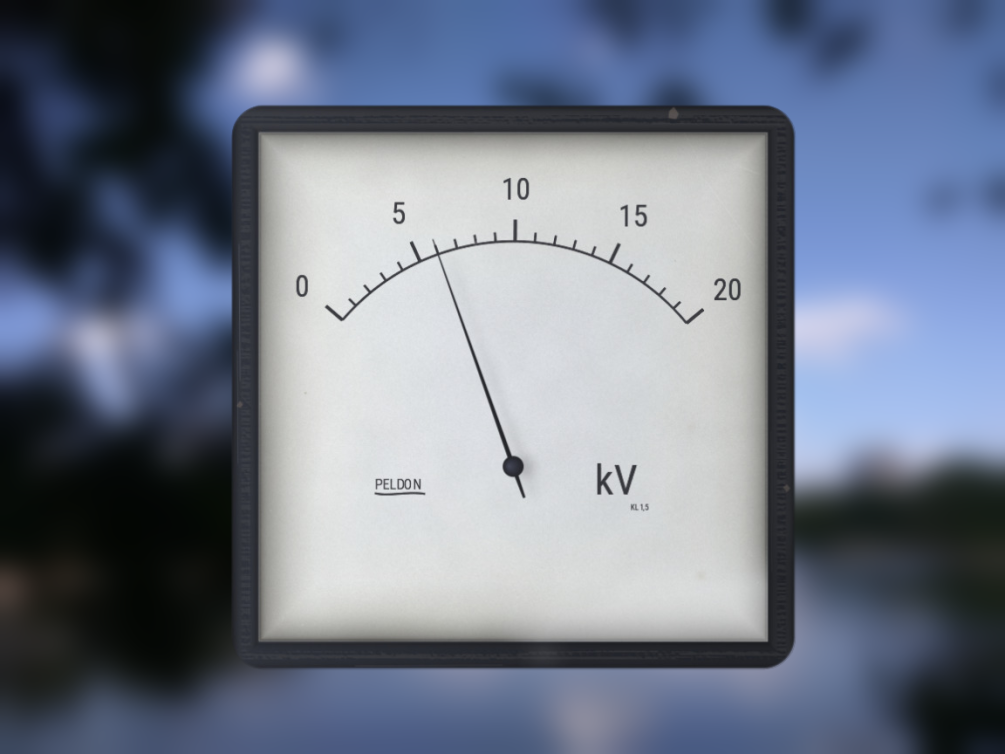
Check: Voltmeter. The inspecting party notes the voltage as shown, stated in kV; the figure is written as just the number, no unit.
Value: 6
